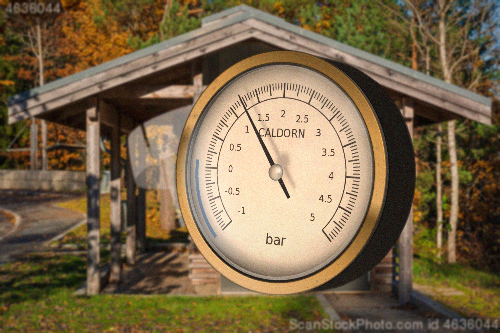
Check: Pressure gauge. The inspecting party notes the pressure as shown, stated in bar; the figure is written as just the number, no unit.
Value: 1.25
